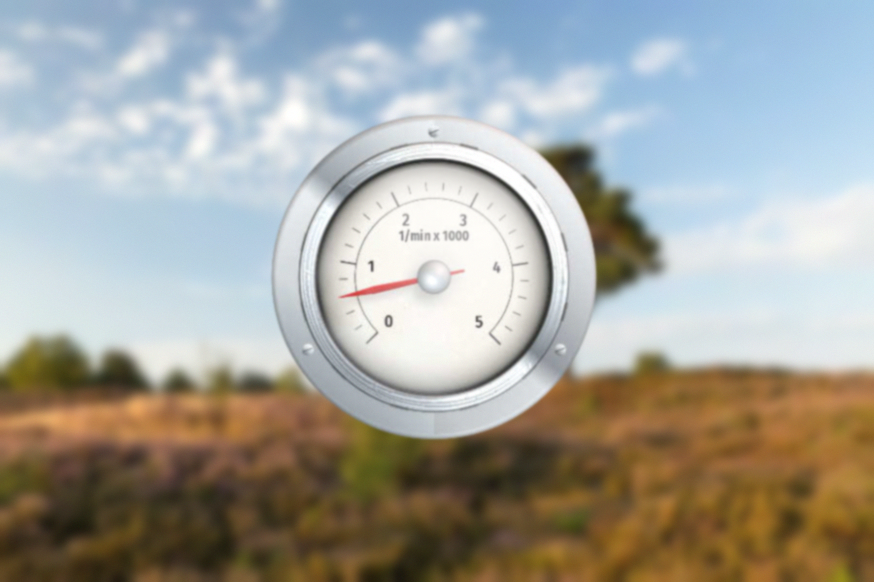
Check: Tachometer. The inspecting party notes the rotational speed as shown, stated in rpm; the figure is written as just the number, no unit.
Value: 600
